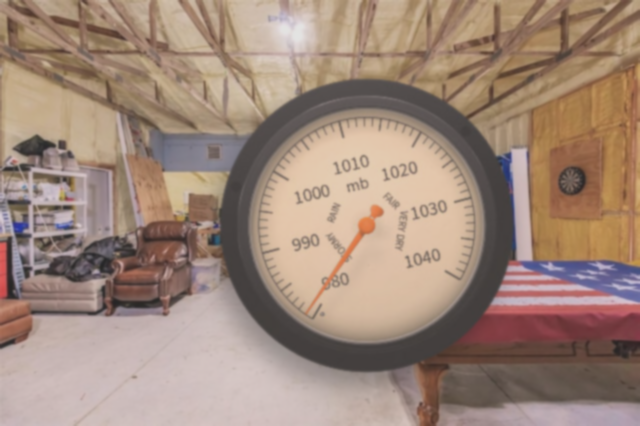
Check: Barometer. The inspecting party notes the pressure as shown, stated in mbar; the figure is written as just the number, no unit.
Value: 981
